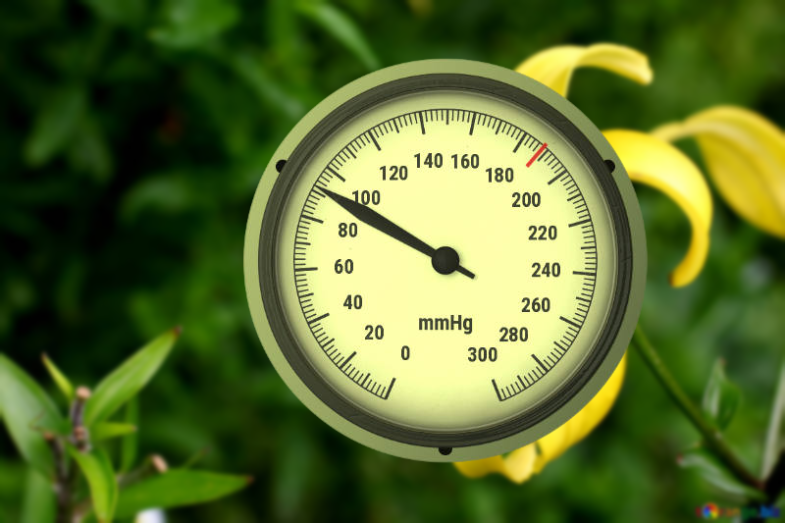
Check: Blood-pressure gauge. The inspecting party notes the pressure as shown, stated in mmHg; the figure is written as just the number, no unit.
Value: 92
